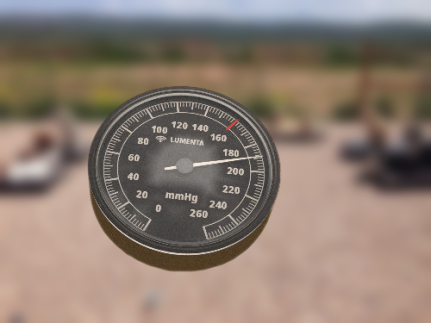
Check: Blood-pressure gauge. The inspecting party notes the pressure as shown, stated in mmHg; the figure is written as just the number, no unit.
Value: 190
